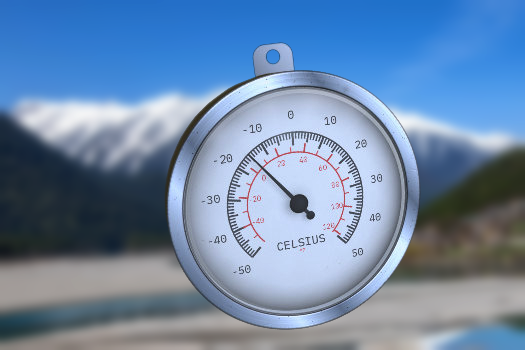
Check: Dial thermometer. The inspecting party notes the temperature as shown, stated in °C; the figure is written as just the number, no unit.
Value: -15
